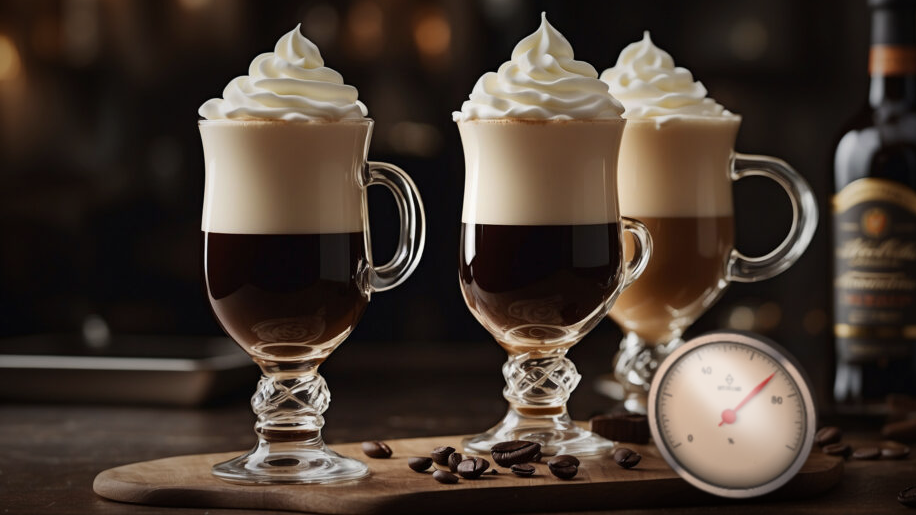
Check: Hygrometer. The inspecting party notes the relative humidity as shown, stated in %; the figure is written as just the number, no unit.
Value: 70
